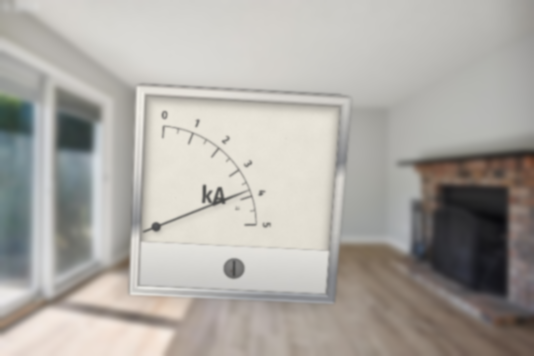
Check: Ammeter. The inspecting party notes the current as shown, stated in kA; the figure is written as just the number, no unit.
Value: 3.75
